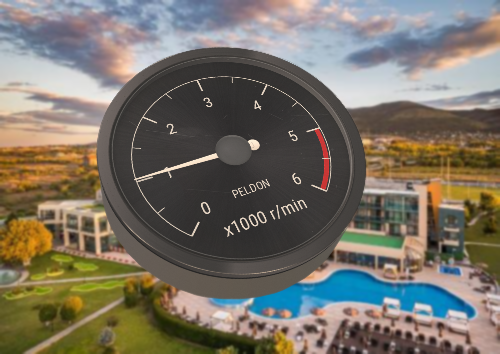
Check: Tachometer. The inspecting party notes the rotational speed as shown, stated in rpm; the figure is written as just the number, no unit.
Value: 1000
